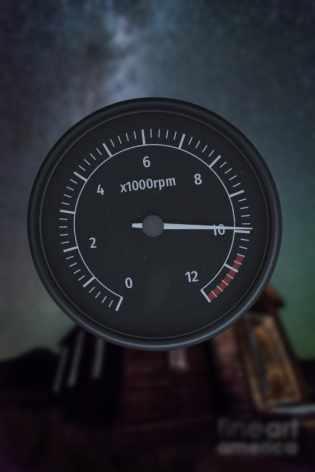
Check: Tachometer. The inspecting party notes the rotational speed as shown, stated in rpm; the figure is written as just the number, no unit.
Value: 9900
